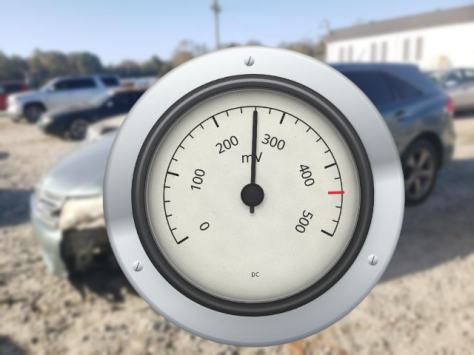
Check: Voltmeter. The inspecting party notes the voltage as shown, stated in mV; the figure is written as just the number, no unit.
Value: 260
